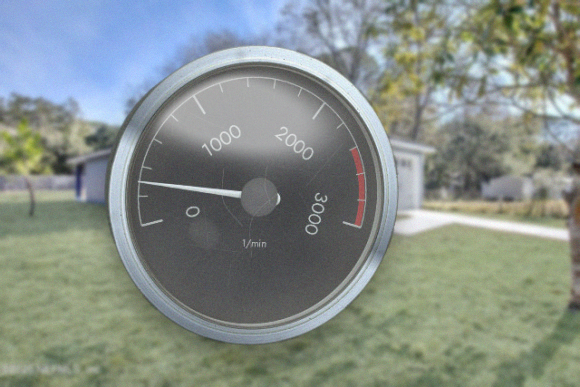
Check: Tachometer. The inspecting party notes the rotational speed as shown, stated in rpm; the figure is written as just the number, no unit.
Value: 300
